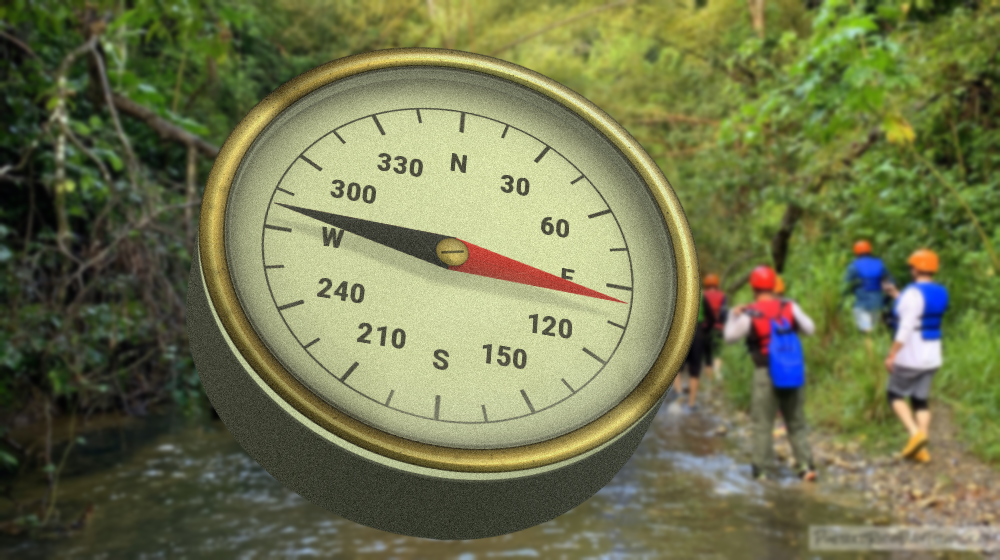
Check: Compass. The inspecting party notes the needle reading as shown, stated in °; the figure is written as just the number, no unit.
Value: 97.5
